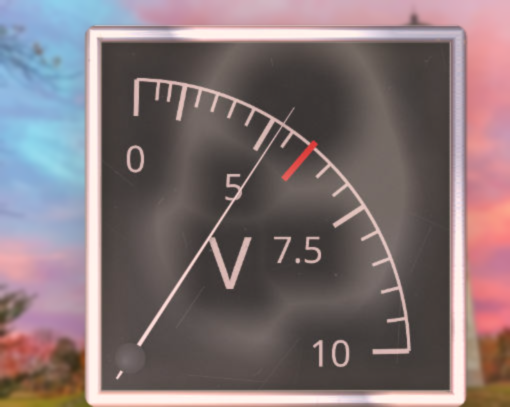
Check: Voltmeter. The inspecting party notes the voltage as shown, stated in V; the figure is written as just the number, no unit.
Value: 5.25
